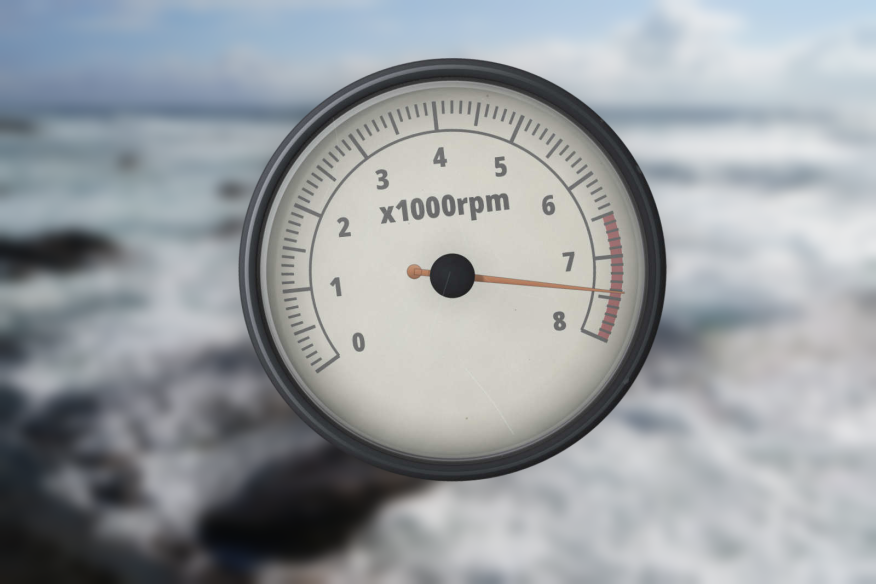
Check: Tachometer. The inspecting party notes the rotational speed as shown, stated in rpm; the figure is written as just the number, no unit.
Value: 7400
